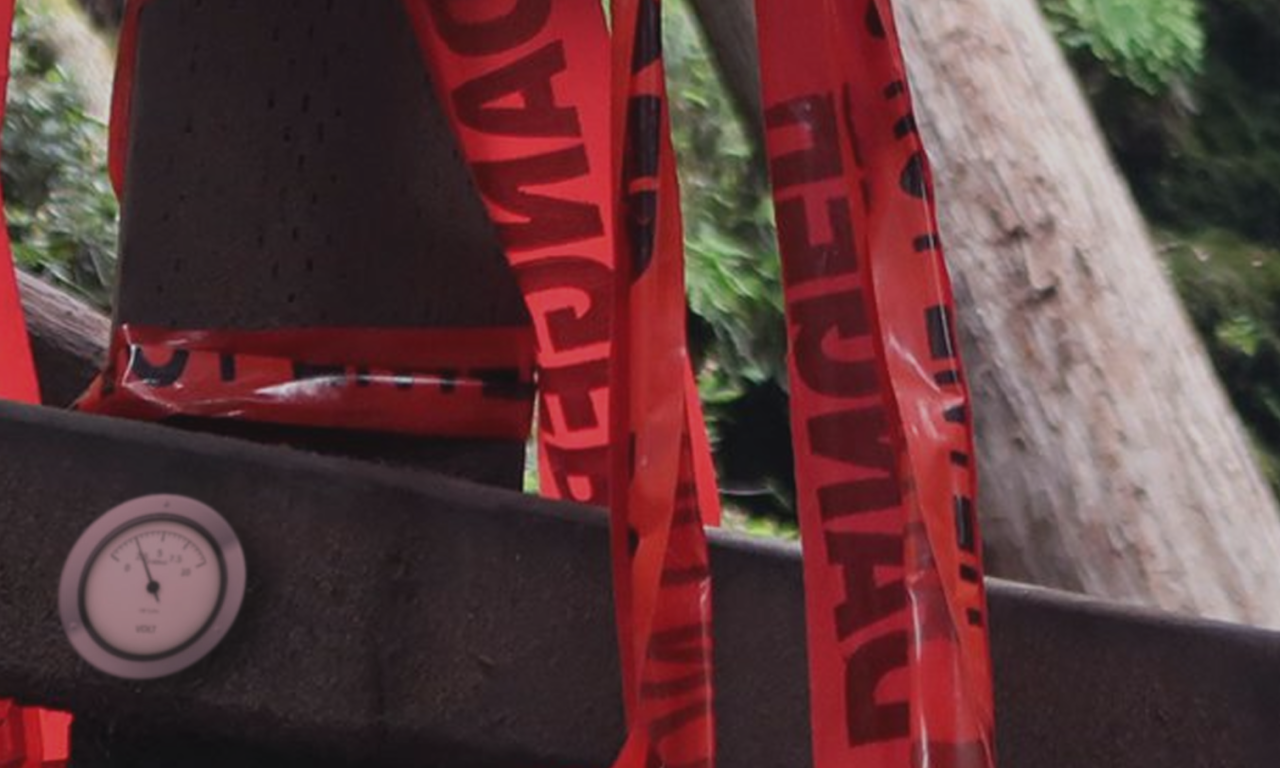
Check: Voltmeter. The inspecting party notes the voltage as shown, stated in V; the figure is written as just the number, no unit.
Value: 2.5
